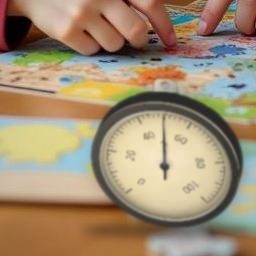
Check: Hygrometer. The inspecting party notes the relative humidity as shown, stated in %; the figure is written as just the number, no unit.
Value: 50
